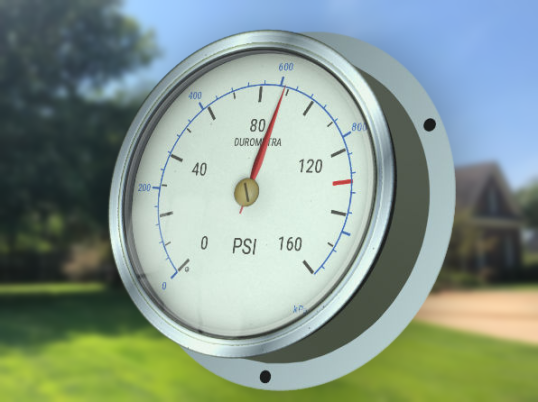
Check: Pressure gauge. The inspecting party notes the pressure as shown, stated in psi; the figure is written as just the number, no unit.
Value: 90
